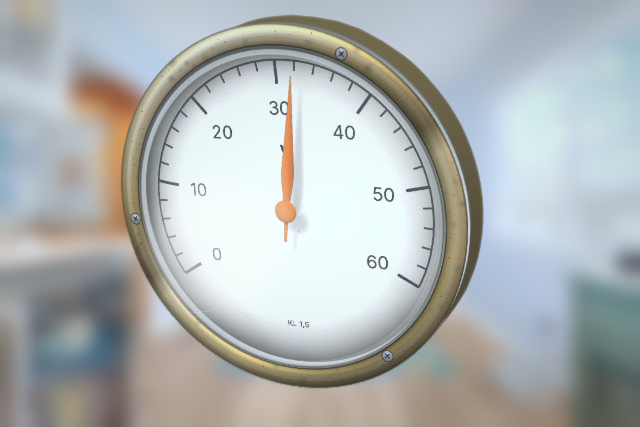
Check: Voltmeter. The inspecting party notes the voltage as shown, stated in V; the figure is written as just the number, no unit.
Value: 32
